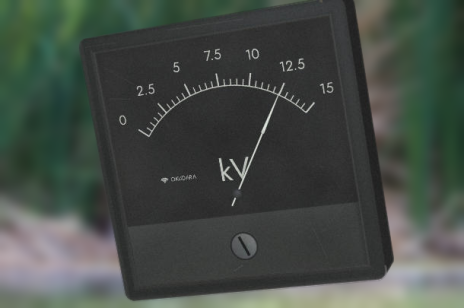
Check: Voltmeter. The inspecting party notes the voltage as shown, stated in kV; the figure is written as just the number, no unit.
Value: 12.5
